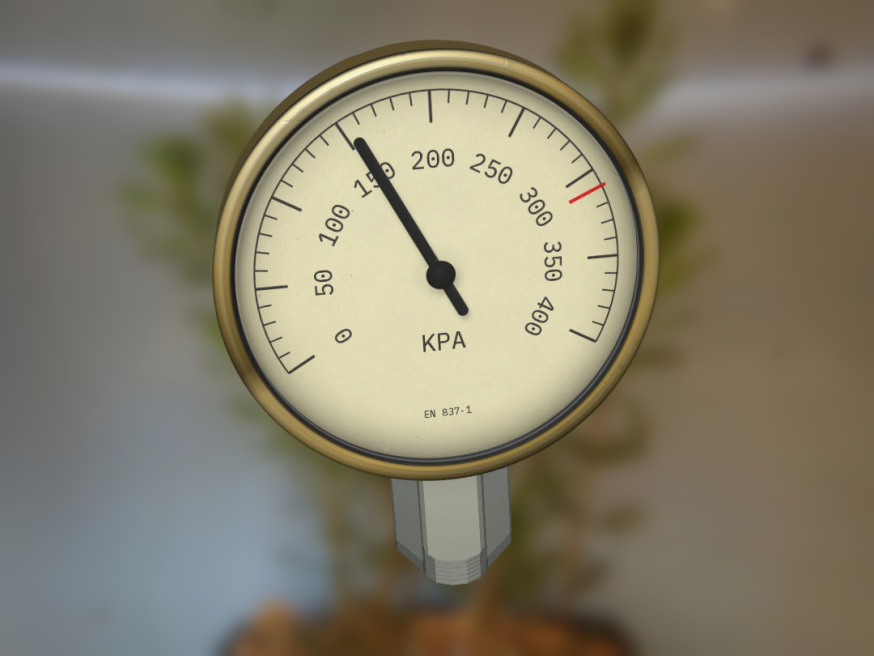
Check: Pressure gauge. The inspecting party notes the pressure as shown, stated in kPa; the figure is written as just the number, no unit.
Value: 155
